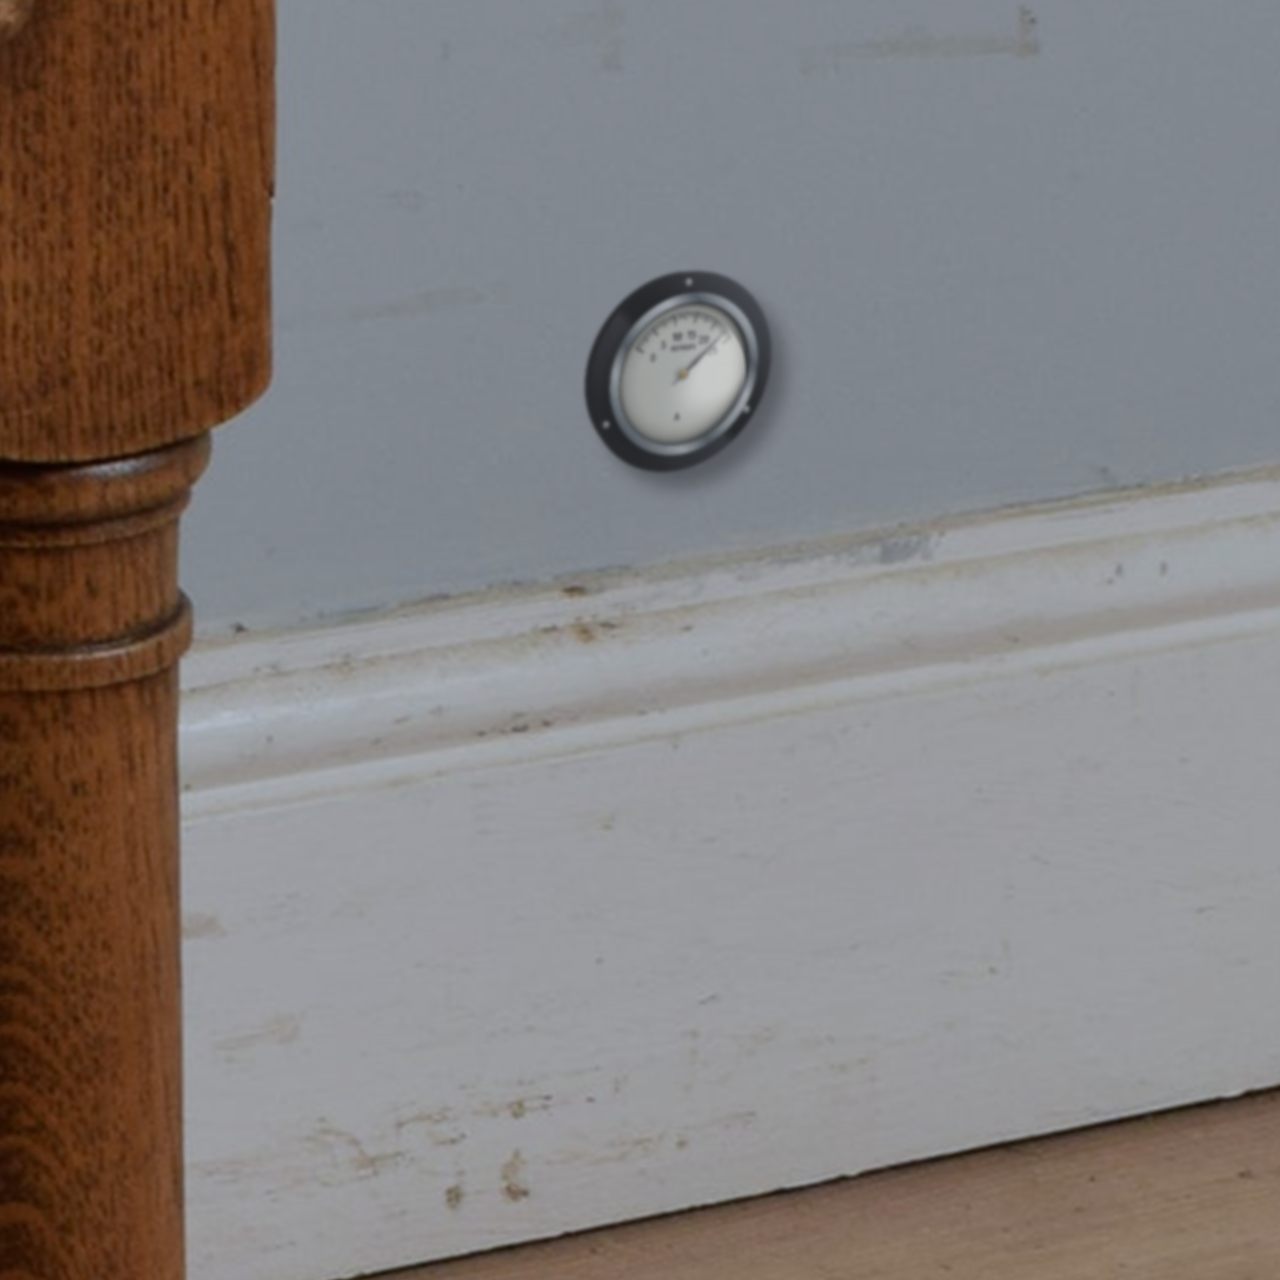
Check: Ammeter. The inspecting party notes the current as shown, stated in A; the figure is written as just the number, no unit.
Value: 22.5
